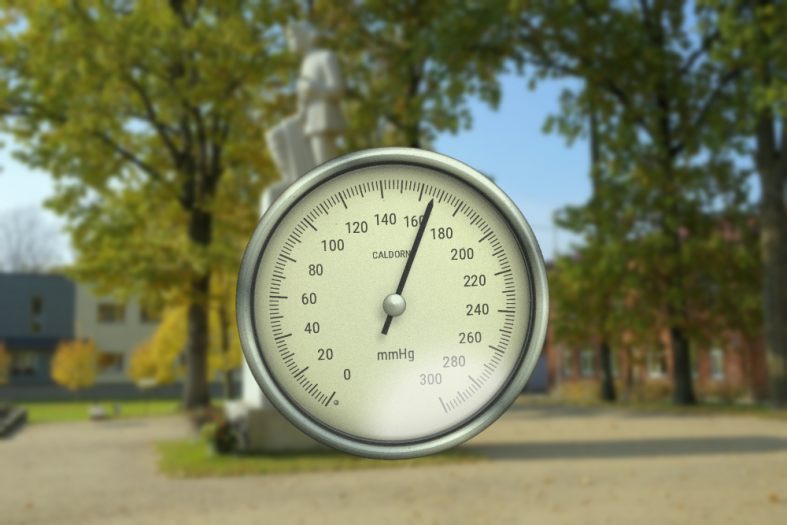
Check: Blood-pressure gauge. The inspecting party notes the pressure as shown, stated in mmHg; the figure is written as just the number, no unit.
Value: 166
